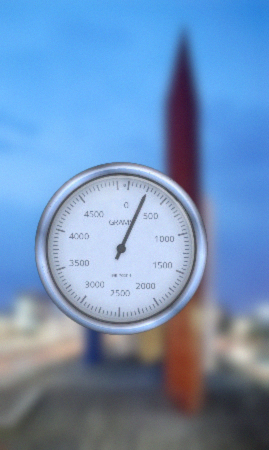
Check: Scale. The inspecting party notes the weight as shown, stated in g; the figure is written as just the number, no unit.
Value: 250
